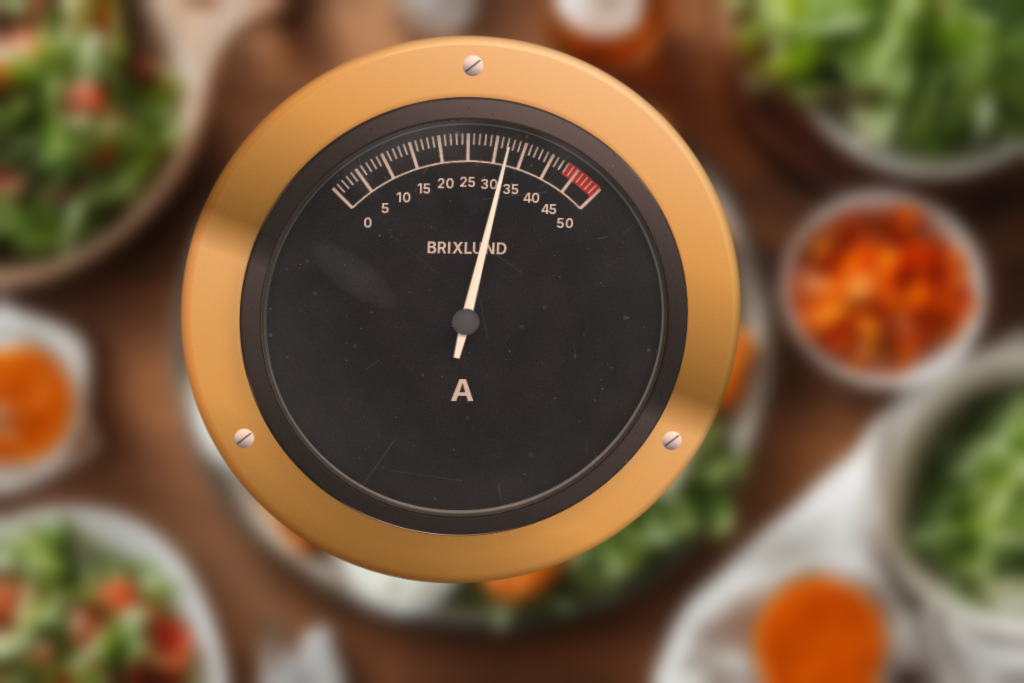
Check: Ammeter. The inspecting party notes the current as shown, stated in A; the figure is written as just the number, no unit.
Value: 32
